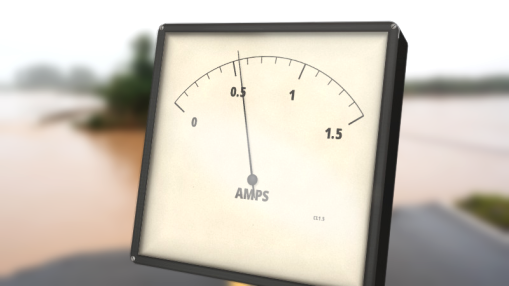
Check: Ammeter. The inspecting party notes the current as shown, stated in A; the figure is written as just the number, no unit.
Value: 0.55
